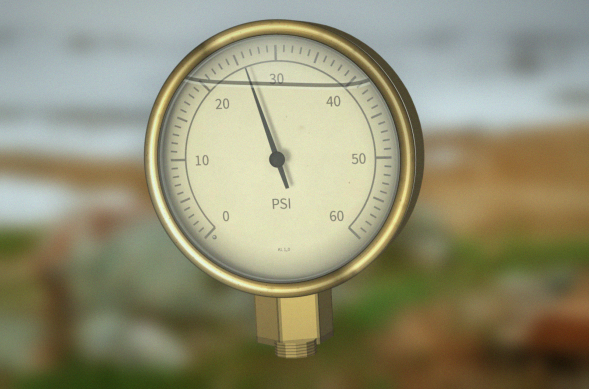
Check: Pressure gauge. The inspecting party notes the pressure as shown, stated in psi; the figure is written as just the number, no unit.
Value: 26
